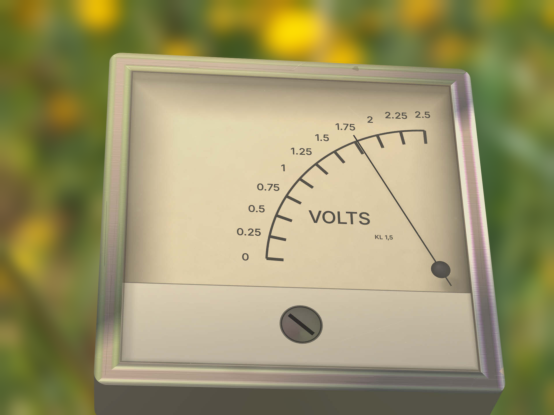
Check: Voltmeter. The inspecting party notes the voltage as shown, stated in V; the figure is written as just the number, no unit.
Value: 1.75
